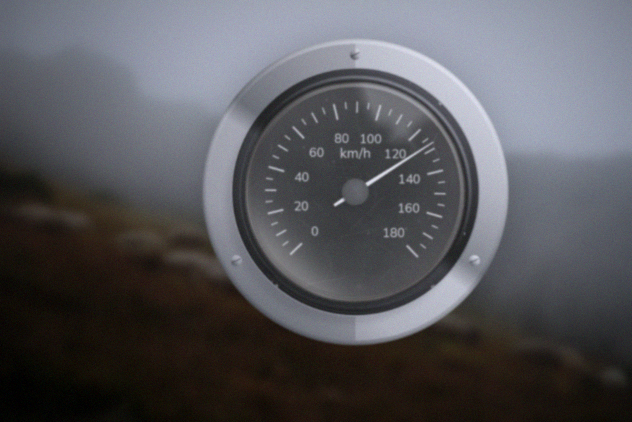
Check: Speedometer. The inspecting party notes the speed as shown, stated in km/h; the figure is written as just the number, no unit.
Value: 127.5
